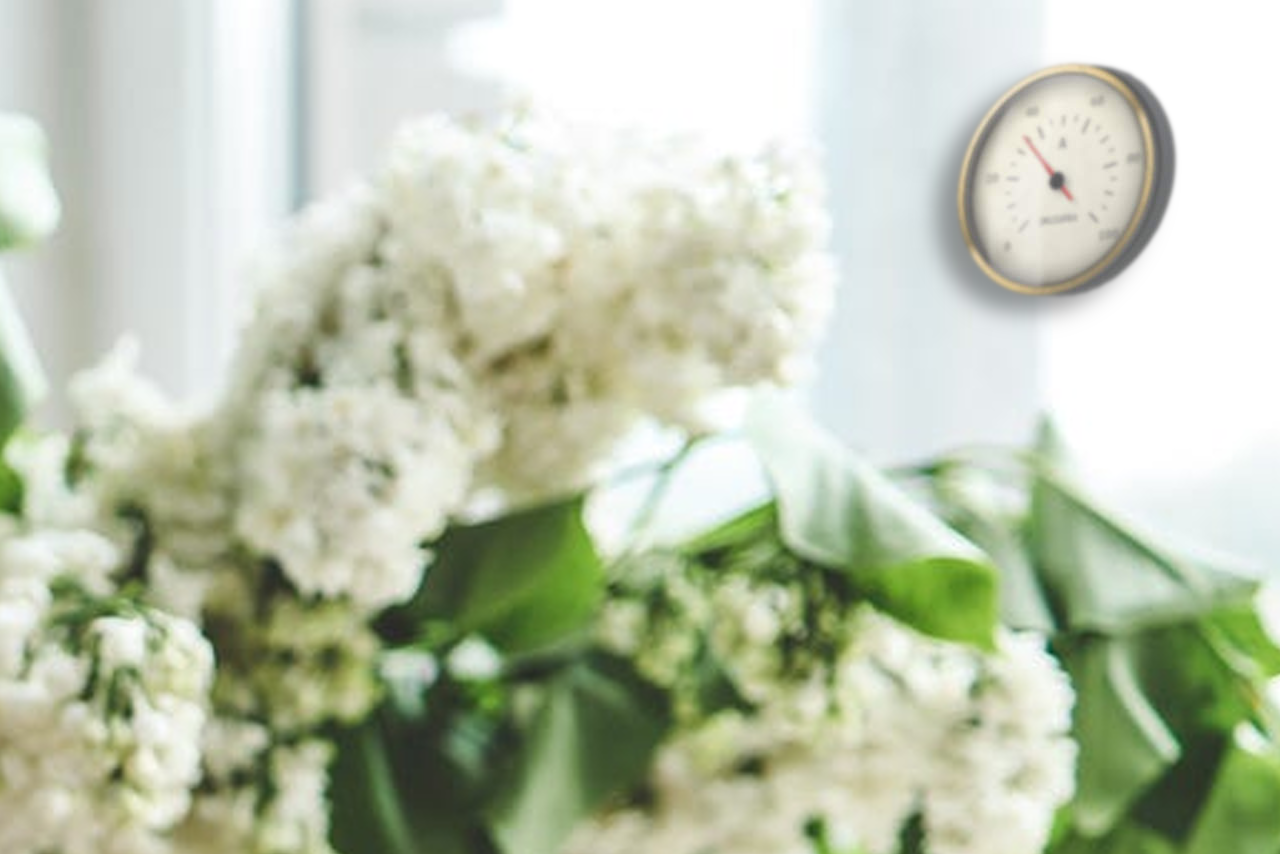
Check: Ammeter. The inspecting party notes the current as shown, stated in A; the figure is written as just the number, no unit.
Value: 35
